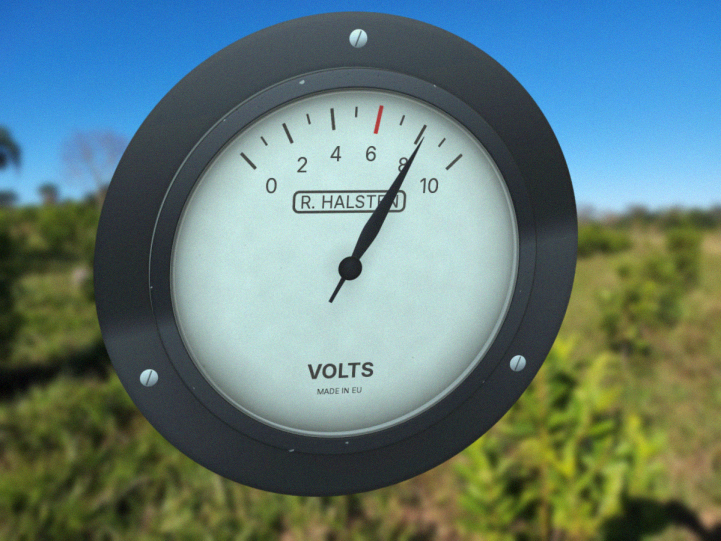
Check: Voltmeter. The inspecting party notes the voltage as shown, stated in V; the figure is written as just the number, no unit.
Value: 8
